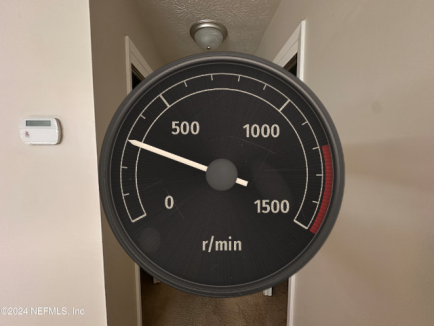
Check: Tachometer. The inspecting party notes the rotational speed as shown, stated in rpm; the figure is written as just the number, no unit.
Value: 300
